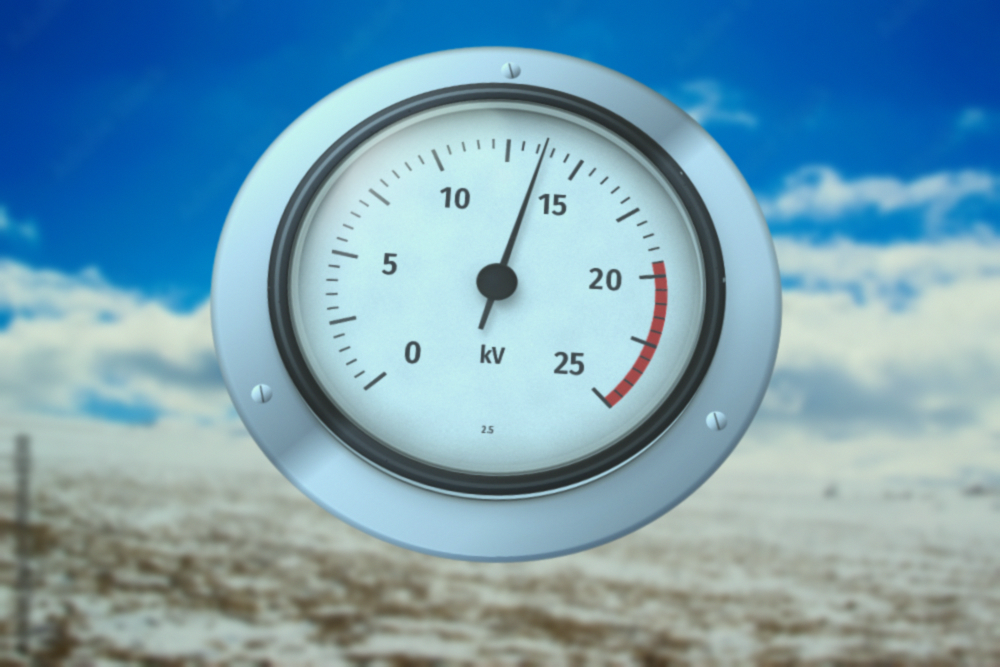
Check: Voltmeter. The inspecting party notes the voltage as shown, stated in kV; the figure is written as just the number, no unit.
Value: 13.75
